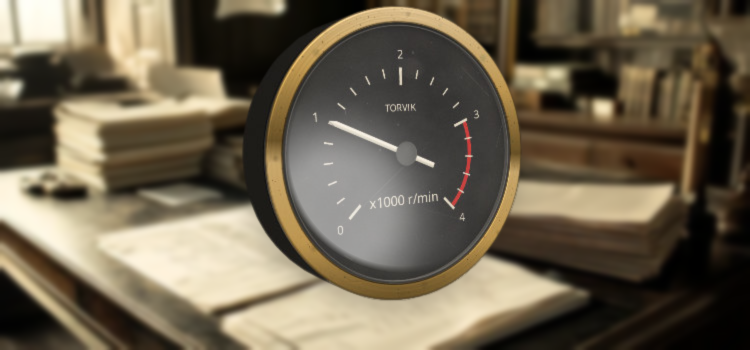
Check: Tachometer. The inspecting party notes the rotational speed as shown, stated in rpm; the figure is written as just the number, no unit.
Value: 1000
